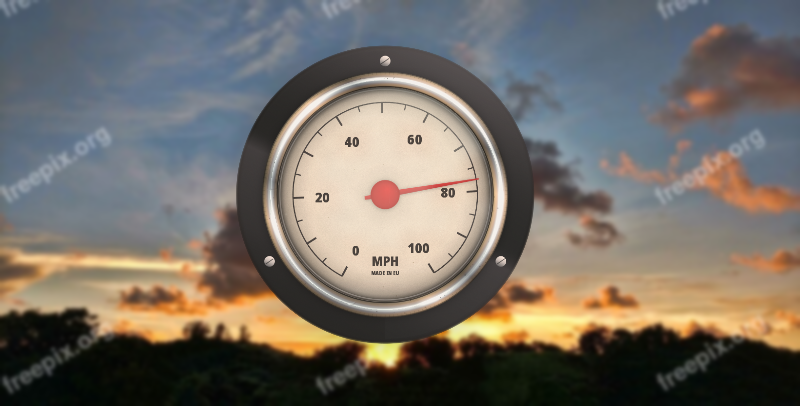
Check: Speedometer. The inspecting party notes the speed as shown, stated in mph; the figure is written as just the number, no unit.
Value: 77.5
